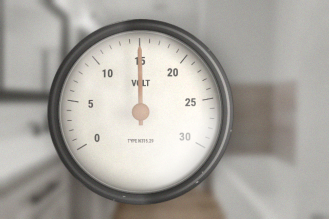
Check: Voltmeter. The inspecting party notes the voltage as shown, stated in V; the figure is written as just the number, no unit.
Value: 15
